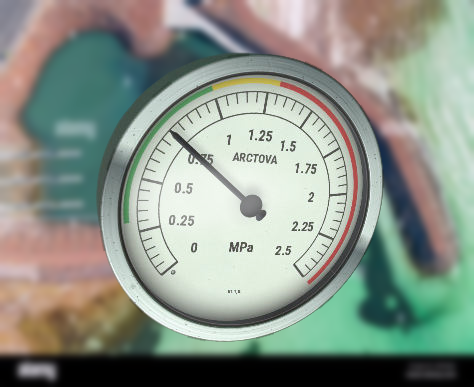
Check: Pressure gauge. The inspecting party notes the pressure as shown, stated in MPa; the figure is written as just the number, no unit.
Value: 0.75
